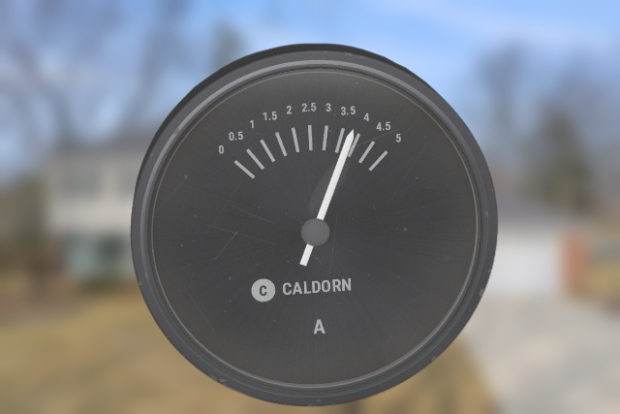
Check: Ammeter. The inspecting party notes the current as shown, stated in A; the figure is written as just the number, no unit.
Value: 3.75
